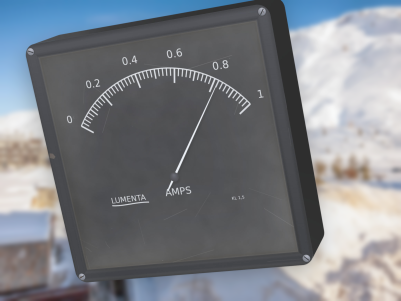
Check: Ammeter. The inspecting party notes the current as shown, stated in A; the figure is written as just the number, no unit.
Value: 0.82
